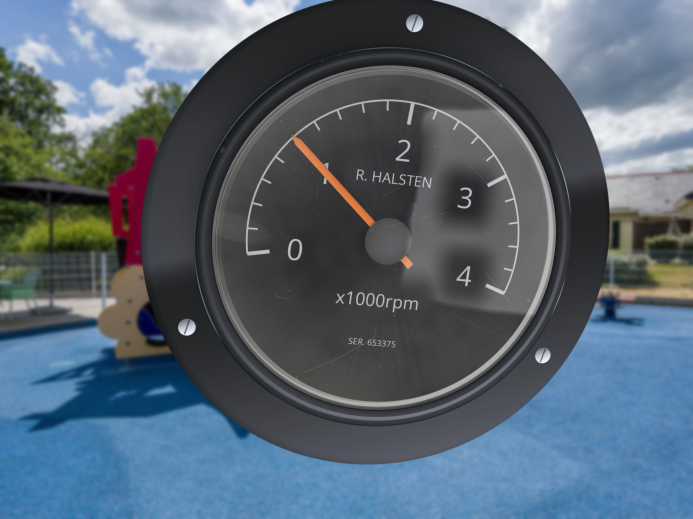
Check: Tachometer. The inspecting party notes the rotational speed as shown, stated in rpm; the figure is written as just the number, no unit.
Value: 1000
